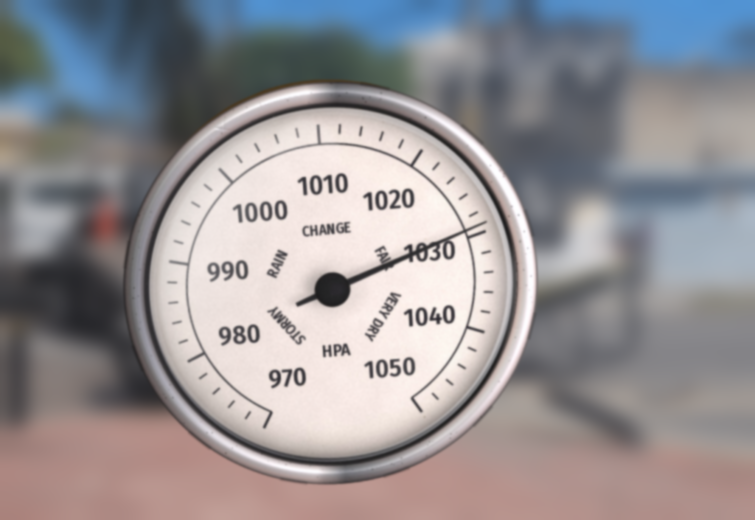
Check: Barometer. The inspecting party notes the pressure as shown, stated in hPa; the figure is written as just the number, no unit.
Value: 1029
